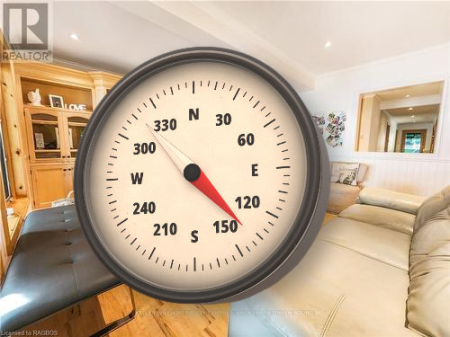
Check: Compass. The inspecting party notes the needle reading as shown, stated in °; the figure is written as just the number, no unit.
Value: 137.5
